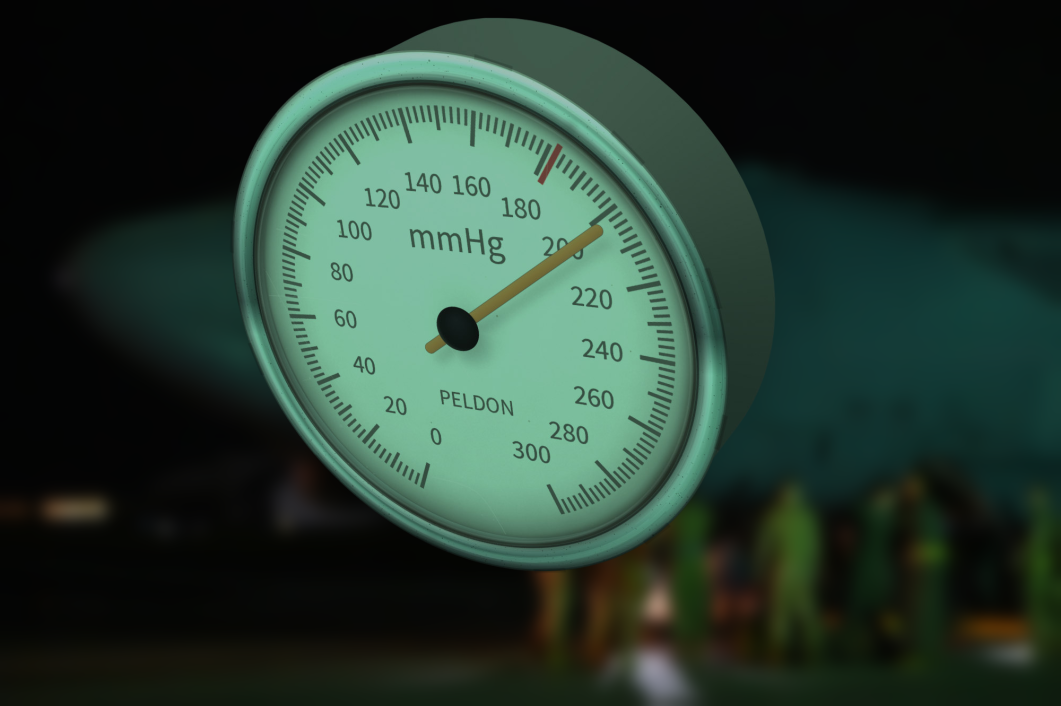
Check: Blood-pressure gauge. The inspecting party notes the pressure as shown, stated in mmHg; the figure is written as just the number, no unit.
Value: 202
